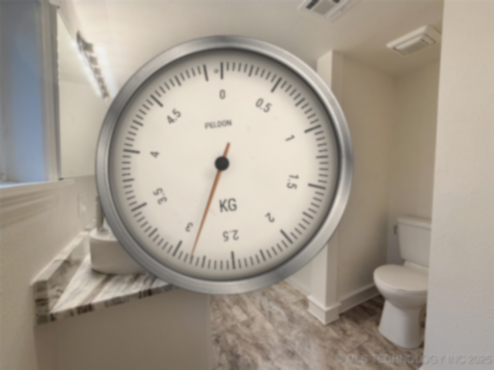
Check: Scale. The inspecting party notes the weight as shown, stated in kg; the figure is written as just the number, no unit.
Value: 2.85
